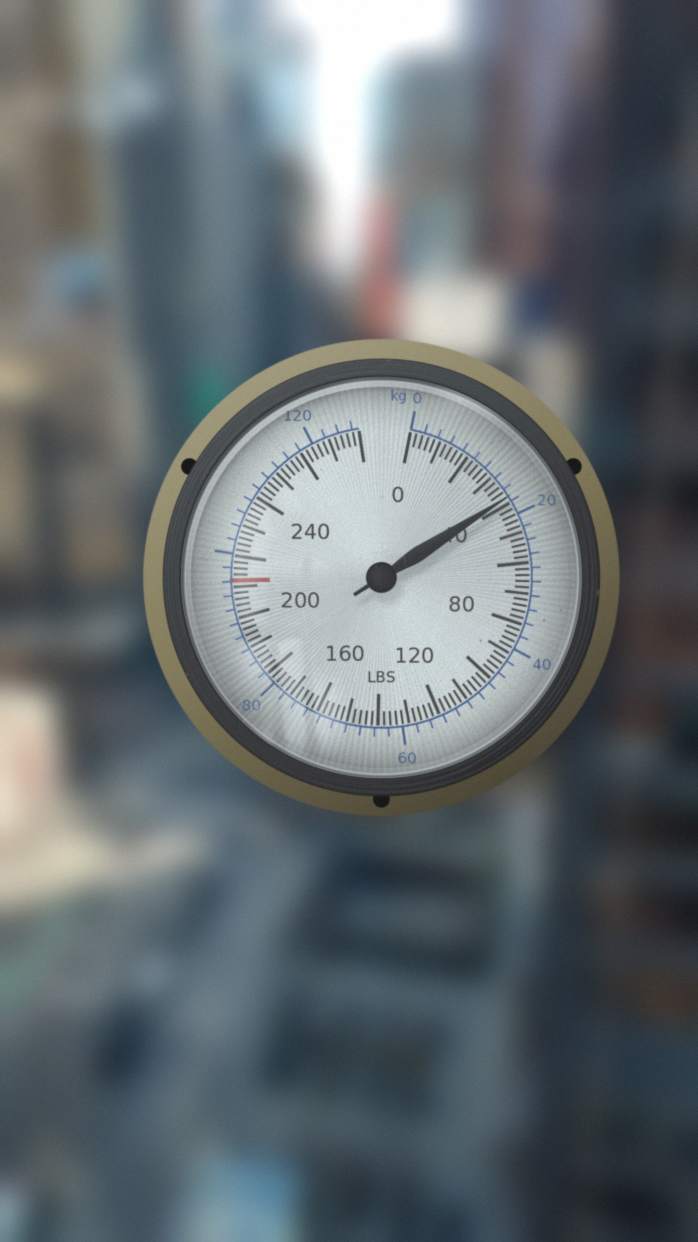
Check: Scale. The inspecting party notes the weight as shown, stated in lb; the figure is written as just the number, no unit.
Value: 38
